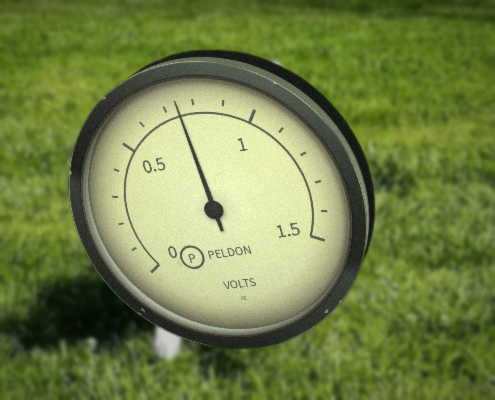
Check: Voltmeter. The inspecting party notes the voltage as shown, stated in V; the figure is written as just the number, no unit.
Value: 0.75
